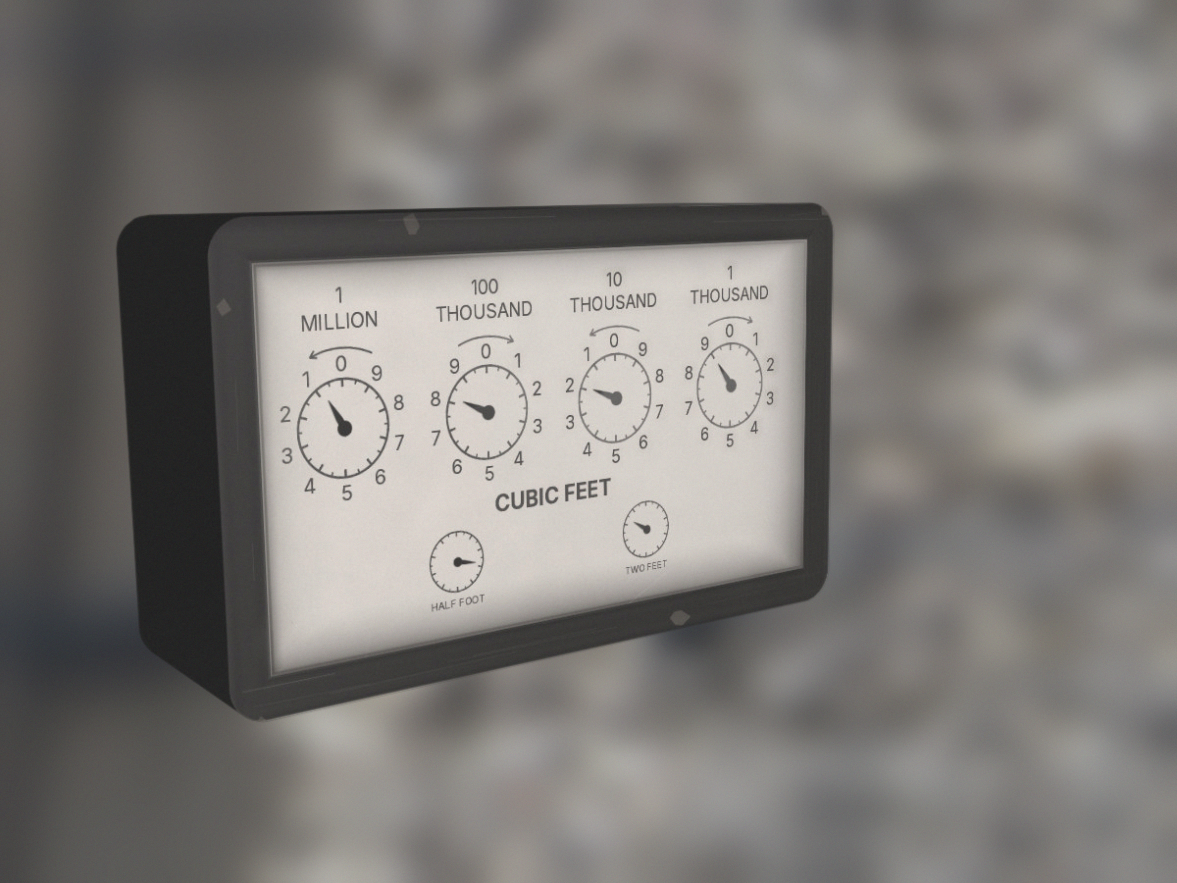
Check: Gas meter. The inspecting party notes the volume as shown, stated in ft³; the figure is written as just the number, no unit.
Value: 81900
